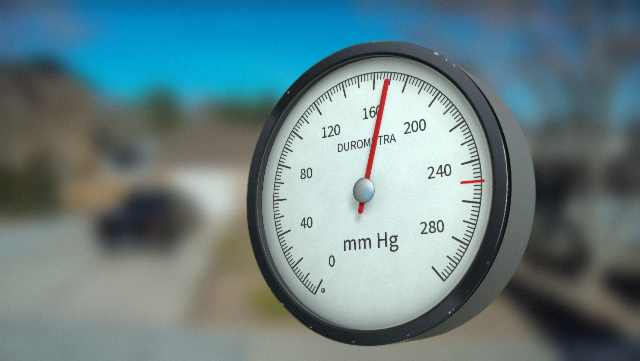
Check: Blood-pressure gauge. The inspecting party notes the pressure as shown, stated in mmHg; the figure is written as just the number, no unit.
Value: 170
